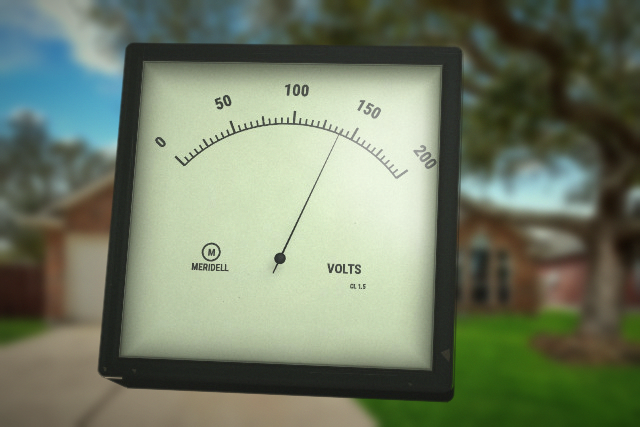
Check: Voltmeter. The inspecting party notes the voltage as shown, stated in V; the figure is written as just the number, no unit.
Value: 140
